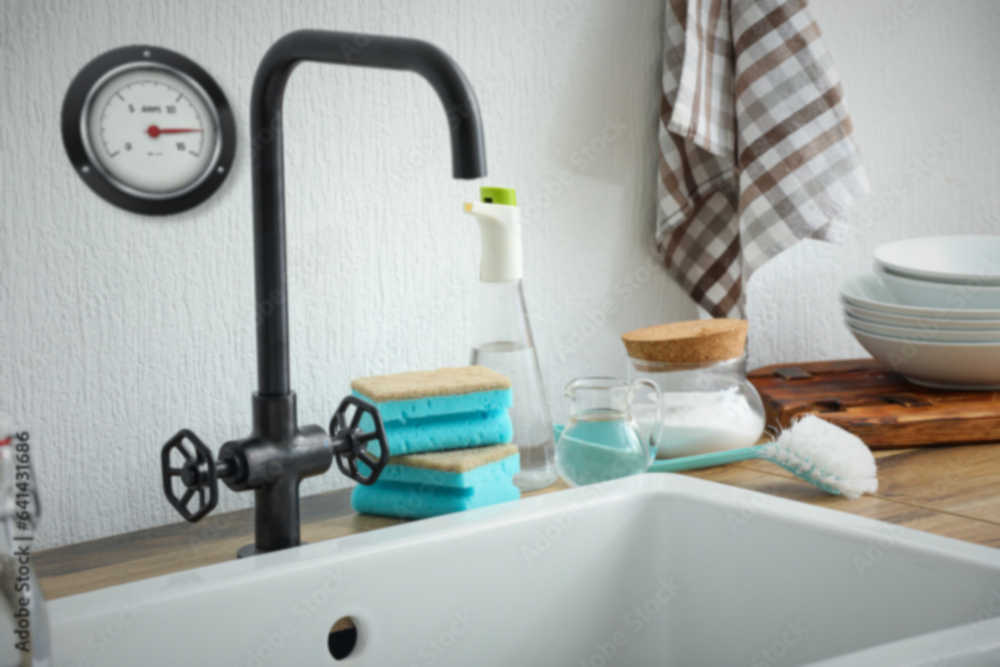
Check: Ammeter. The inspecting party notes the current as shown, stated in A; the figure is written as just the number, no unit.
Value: 13
